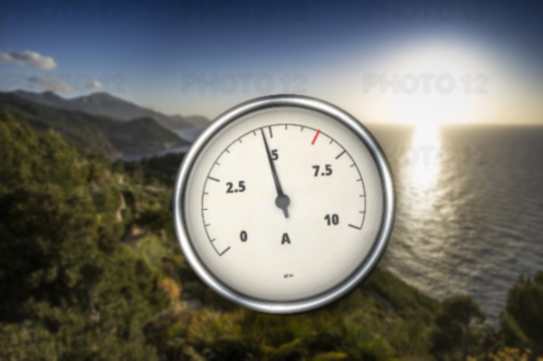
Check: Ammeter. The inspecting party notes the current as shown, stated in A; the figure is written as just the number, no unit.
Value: 4.75
